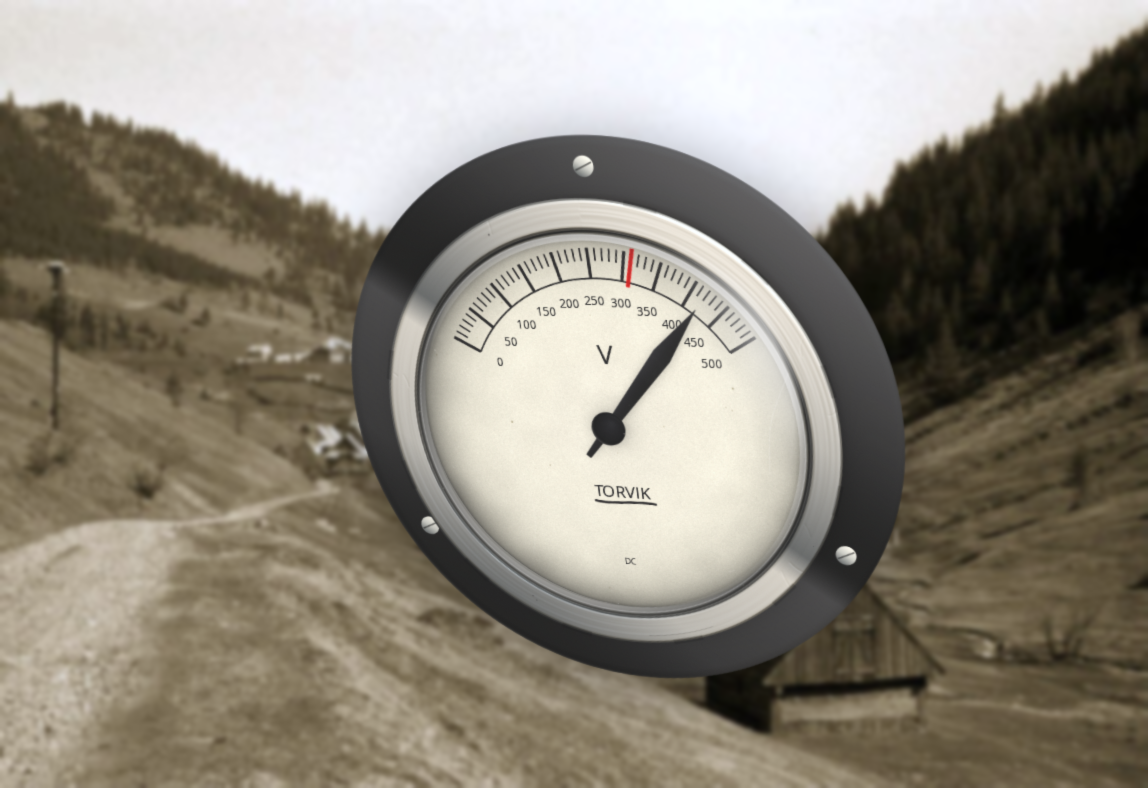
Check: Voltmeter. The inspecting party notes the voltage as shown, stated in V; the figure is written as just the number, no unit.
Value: 420
